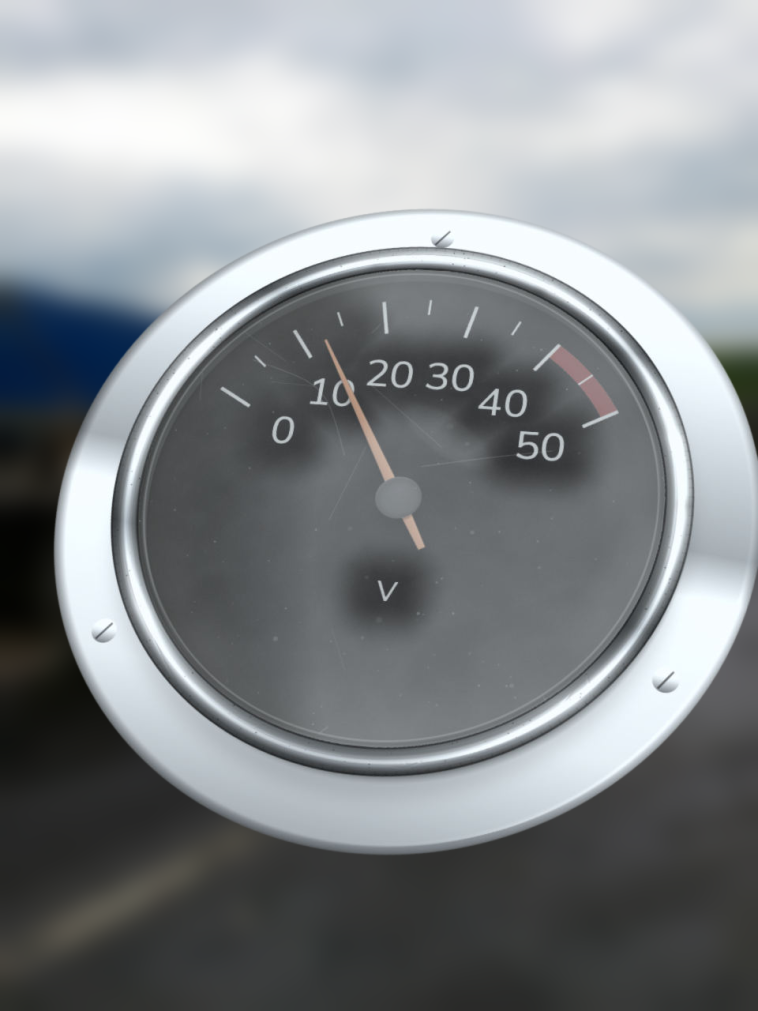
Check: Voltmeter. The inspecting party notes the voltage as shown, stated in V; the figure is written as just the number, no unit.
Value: 12.5
